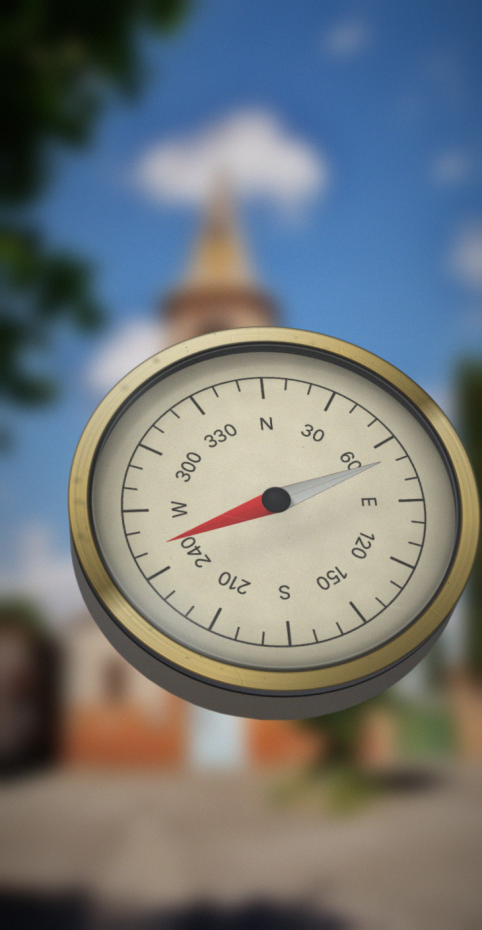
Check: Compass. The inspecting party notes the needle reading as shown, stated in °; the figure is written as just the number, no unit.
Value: 250
